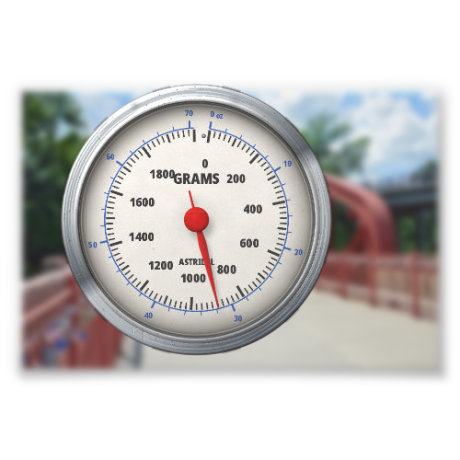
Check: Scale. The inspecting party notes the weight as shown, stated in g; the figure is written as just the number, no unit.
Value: 900
